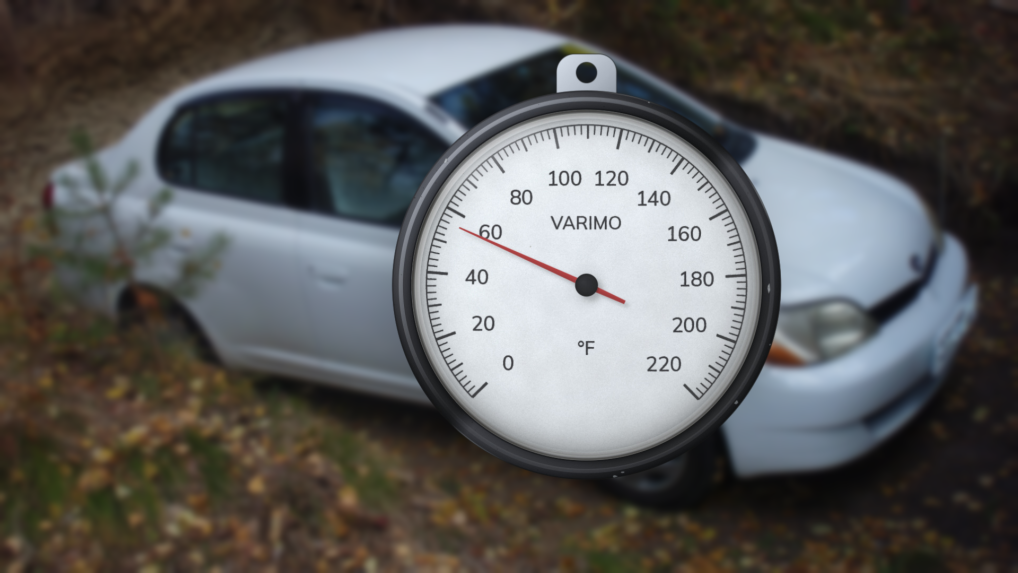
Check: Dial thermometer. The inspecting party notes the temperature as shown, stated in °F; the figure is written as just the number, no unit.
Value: 56
